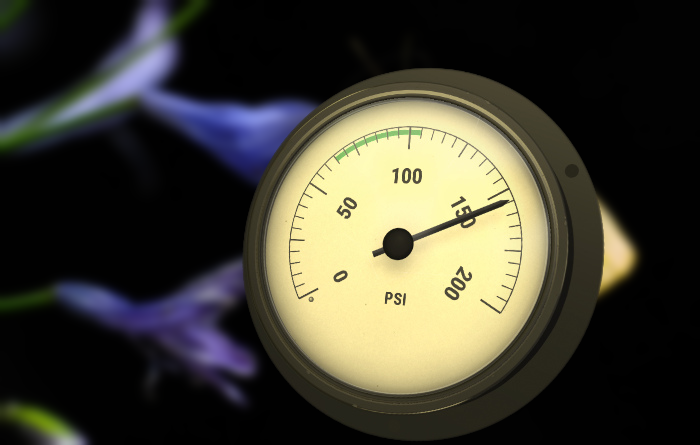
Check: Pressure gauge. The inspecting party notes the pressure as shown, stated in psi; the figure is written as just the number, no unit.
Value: 155
